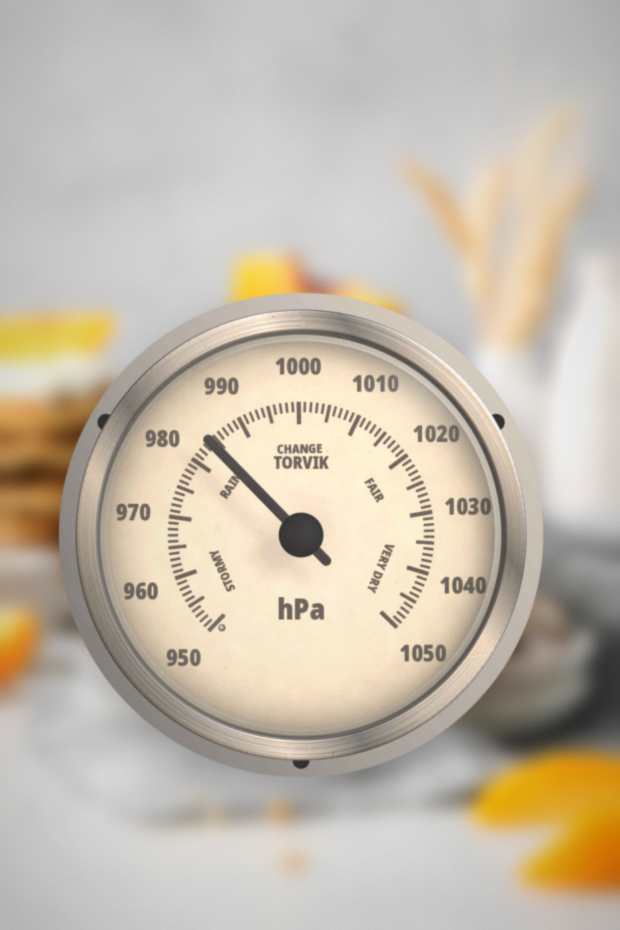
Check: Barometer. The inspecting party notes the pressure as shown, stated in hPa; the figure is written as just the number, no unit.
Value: 984
